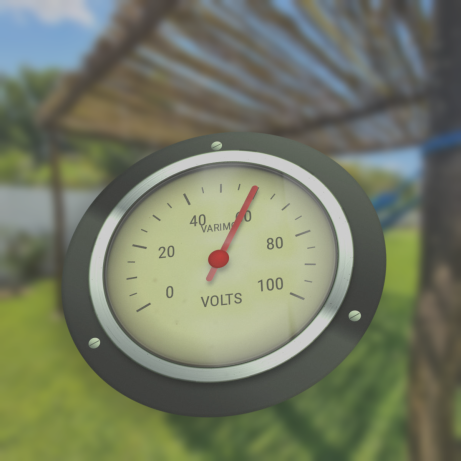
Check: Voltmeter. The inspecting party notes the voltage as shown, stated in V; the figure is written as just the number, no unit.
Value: 60
